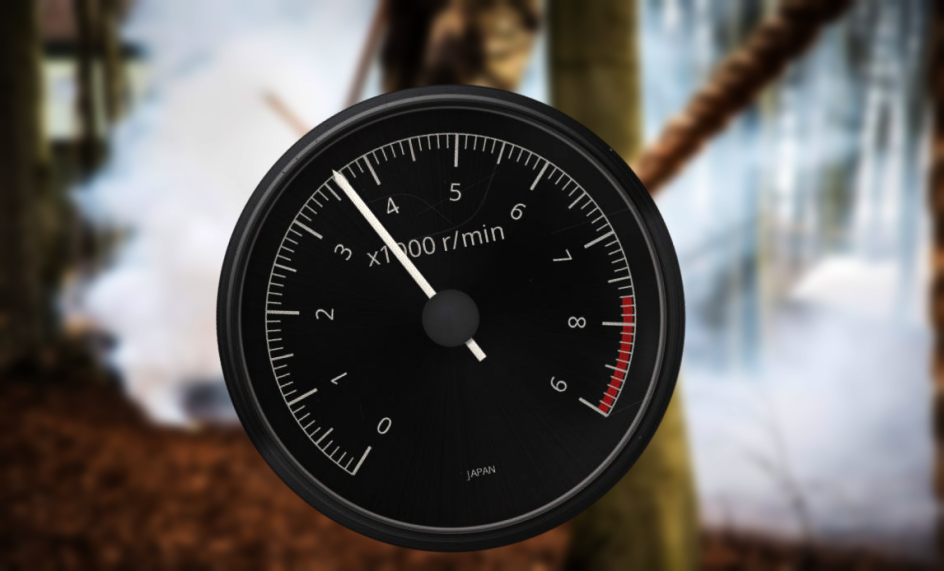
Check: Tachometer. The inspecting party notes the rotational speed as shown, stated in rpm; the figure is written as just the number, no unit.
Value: 3650
